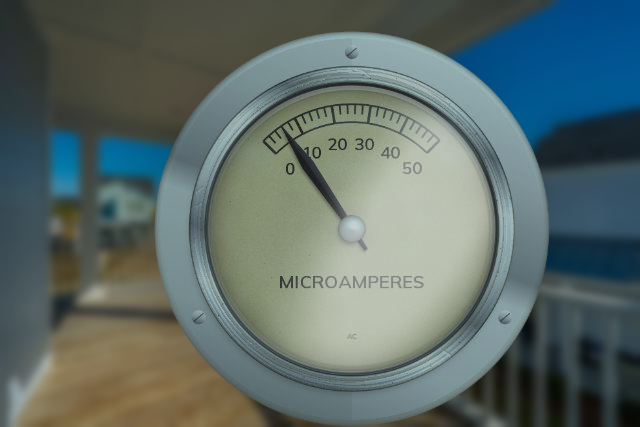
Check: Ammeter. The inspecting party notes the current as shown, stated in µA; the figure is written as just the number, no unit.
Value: 6
